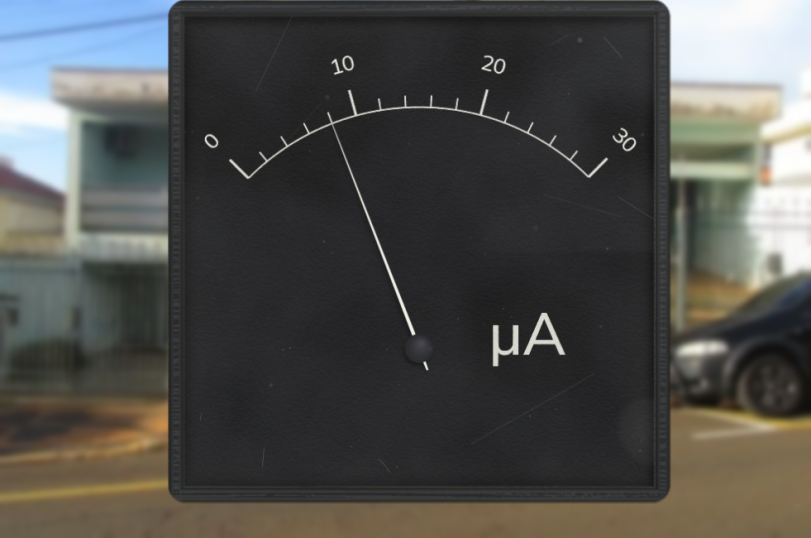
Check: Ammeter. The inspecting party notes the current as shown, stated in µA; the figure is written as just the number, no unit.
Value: 8
